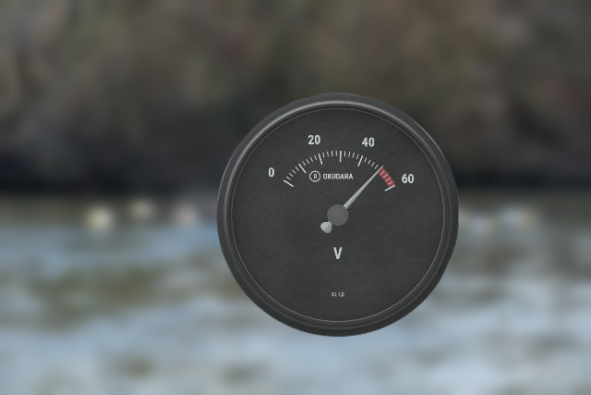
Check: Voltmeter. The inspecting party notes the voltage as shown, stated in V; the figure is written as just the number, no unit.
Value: 50
